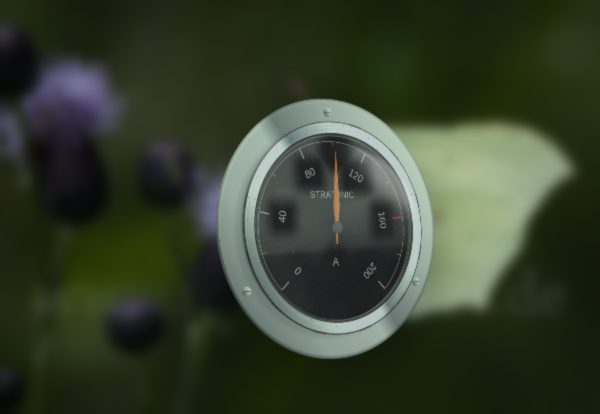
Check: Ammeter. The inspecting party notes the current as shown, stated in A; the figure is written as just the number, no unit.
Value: 100
